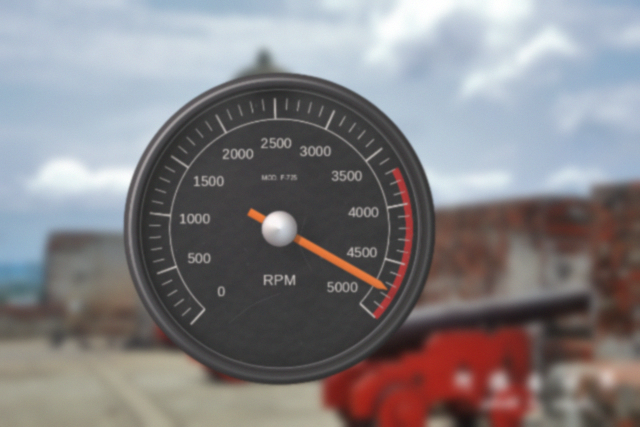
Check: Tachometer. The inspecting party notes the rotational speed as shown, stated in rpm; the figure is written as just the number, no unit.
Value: 4750
